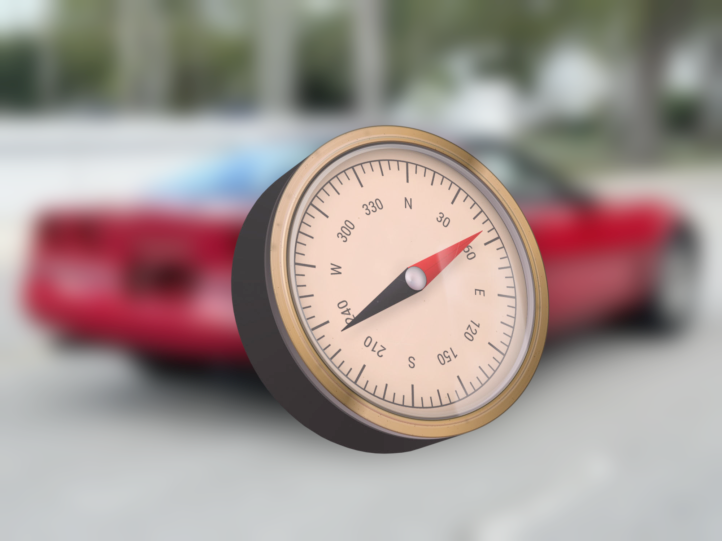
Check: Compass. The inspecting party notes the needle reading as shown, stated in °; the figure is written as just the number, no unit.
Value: 52.5
